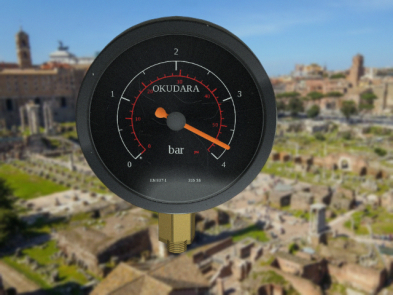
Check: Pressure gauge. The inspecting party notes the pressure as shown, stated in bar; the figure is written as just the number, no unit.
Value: 3.75
